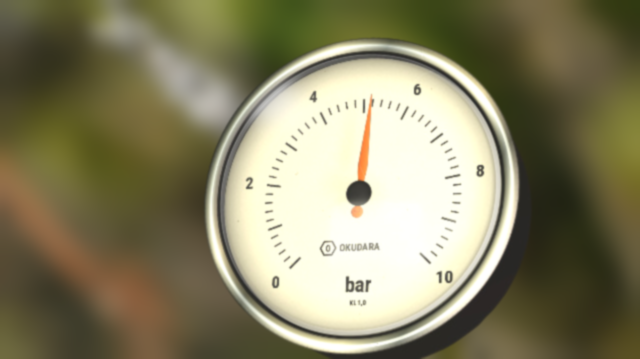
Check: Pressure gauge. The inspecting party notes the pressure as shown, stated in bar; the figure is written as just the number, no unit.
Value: 5.2
